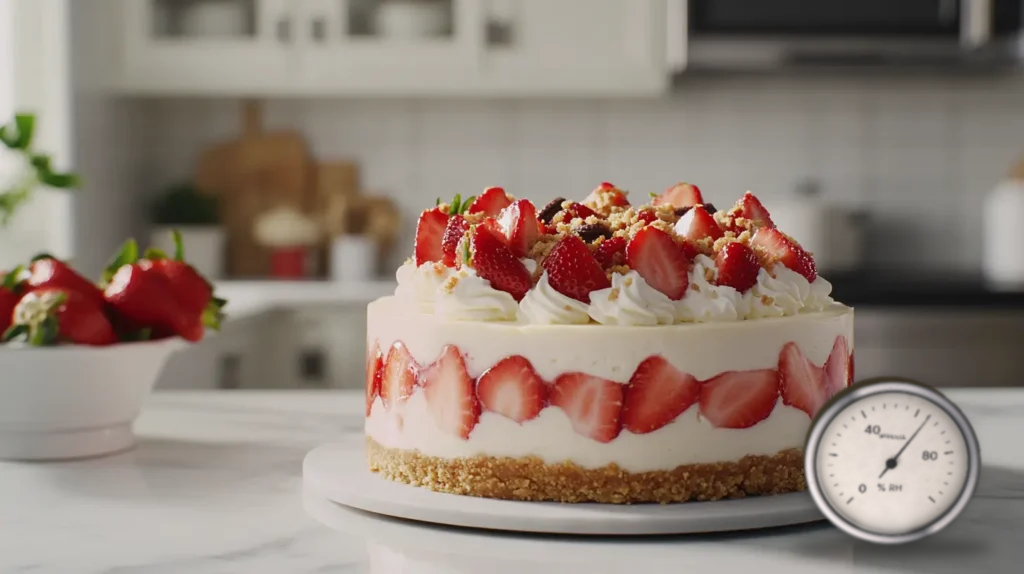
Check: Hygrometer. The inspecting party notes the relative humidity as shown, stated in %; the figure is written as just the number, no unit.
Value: 64
